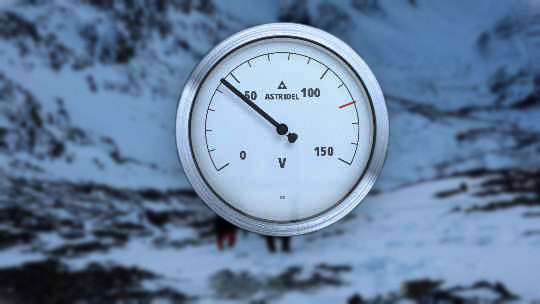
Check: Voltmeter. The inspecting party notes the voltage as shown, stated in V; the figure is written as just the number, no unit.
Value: 45
